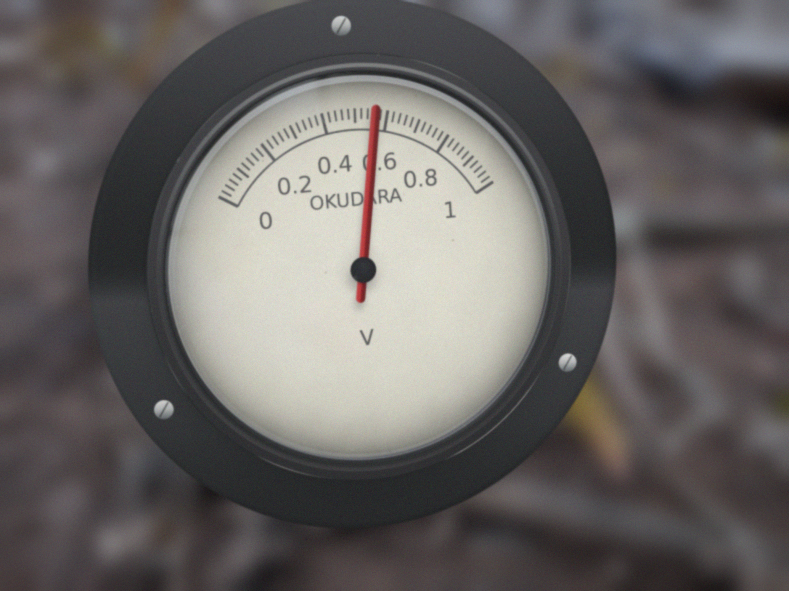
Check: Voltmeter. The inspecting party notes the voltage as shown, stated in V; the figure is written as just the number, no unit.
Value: 0.56
